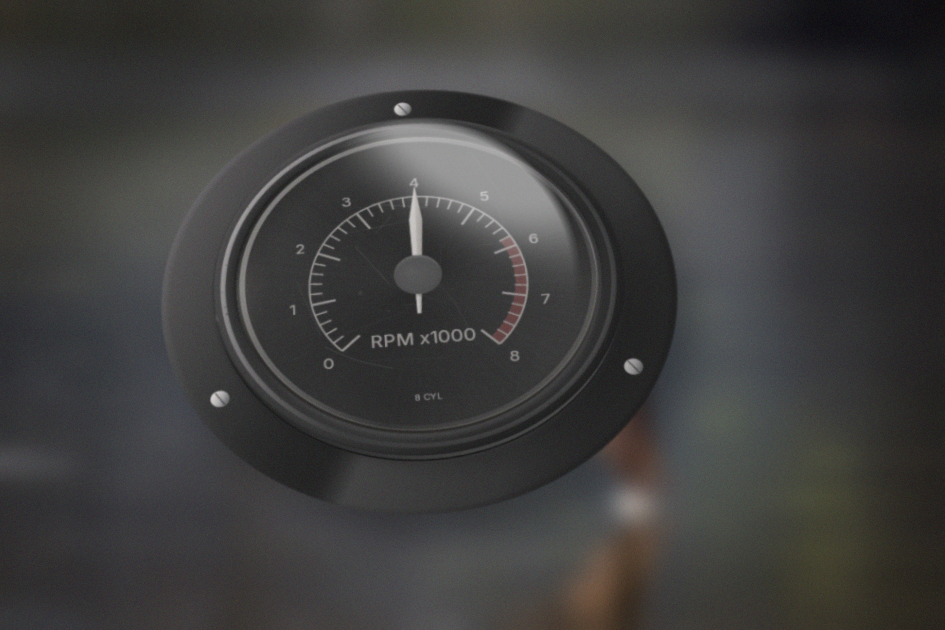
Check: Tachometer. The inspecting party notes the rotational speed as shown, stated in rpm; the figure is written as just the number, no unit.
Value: 4000
